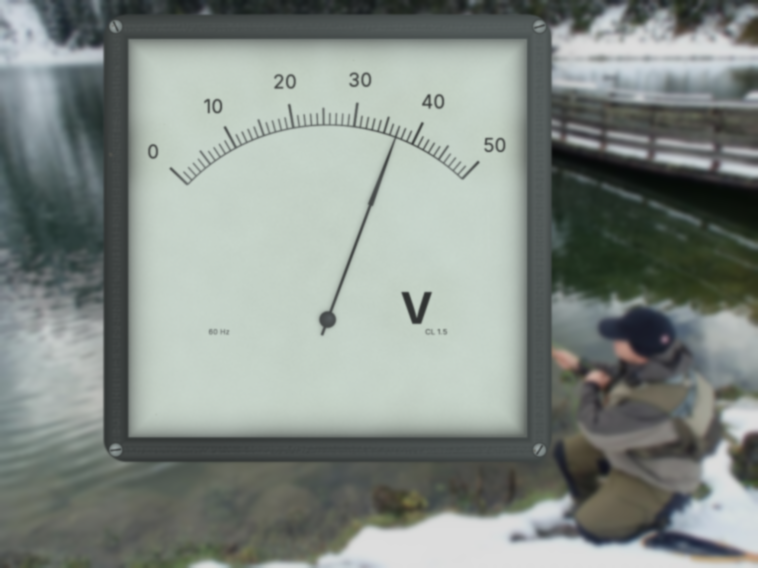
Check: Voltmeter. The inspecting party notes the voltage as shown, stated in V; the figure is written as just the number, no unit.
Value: 37
